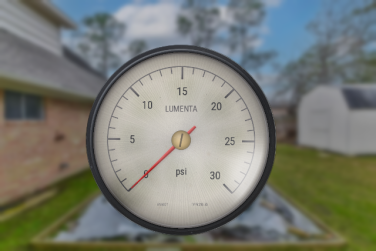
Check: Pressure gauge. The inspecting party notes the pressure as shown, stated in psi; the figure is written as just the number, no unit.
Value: 0
